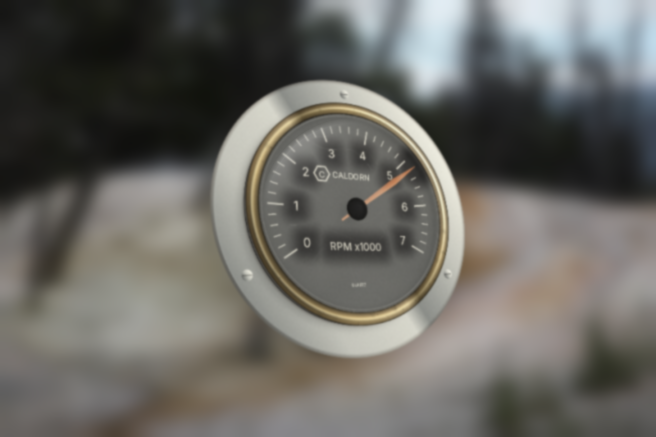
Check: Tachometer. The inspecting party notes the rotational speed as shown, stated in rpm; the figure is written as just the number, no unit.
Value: 5200
